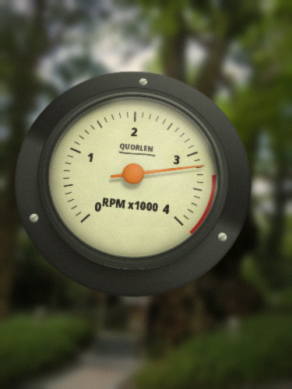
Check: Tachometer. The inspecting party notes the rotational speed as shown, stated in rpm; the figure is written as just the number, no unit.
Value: 3200
